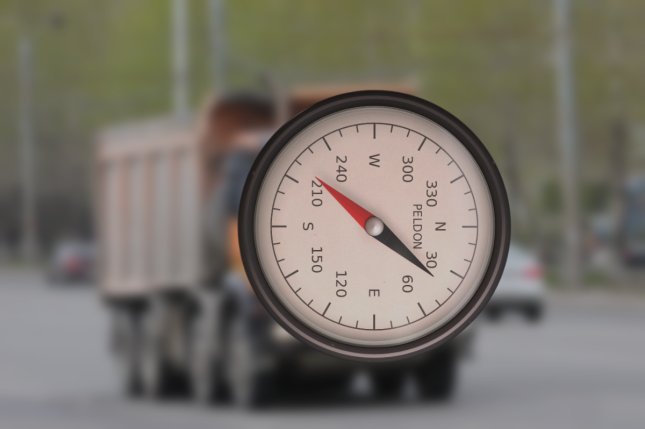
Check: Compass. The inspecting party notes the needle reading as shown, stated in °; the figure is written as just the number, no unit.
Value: 220
